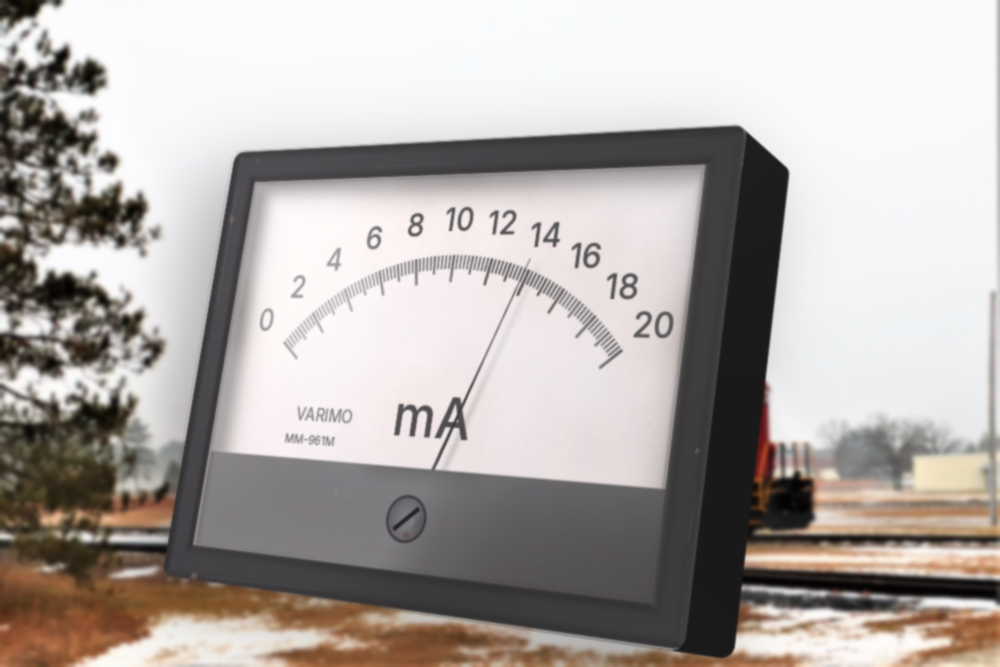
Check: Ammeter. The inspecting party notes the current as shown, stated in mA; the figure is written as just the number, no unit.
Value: 14
